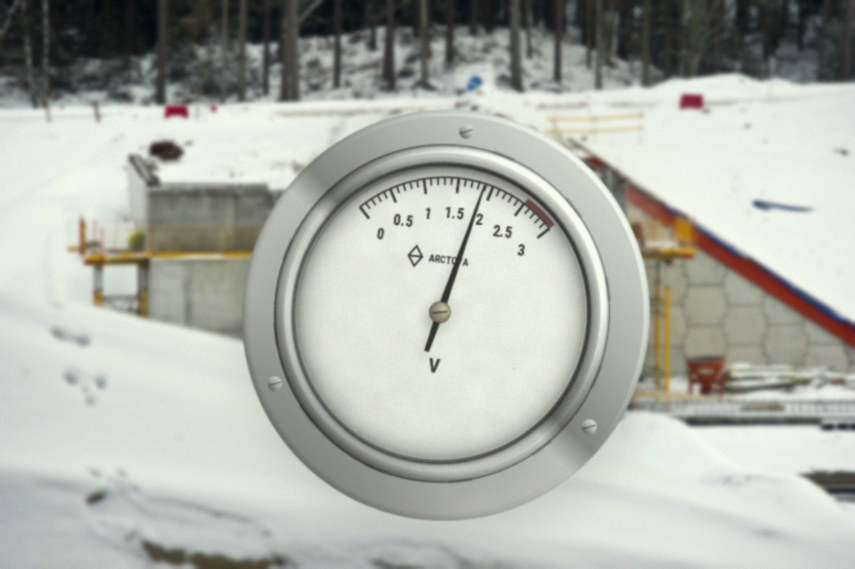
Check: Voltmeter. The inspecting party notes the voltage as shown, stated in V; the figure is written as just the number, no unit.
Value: 1.9
